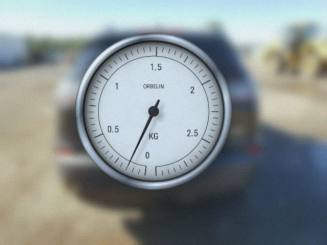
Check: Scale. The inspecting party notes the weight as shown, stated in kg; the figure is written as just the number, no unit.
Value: 0.15
